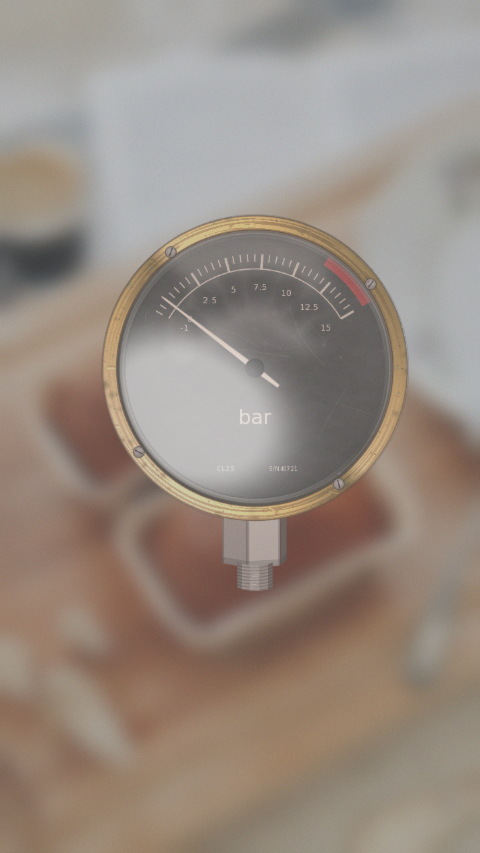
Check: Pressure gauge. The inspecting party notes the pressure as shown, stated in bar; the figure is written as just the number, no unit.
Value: 0
